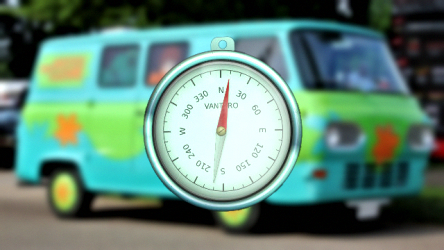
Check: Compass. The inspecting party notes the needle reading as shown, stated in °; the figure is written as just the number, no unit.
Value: 10
